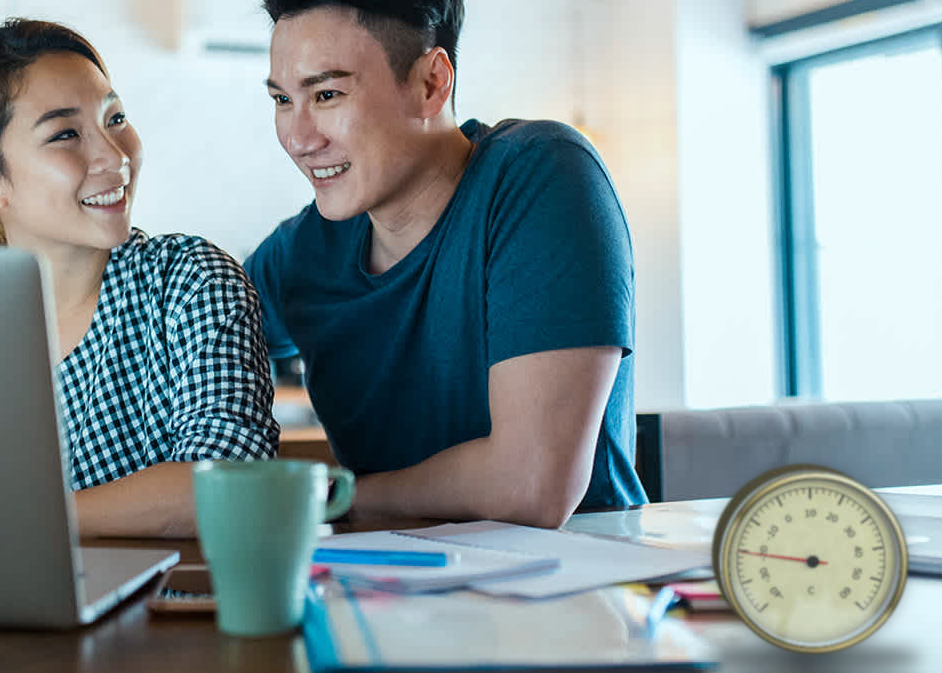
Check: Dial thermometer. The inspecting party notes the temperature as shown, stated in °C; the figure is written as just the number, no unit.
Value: -20
